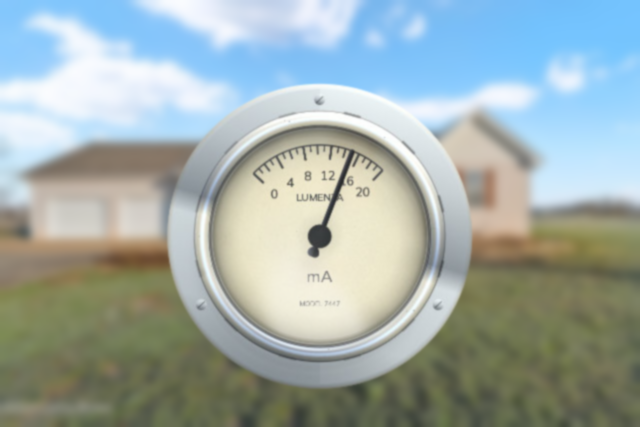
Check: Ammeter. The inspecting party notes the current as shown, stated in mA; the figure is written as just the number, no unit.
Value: 15
